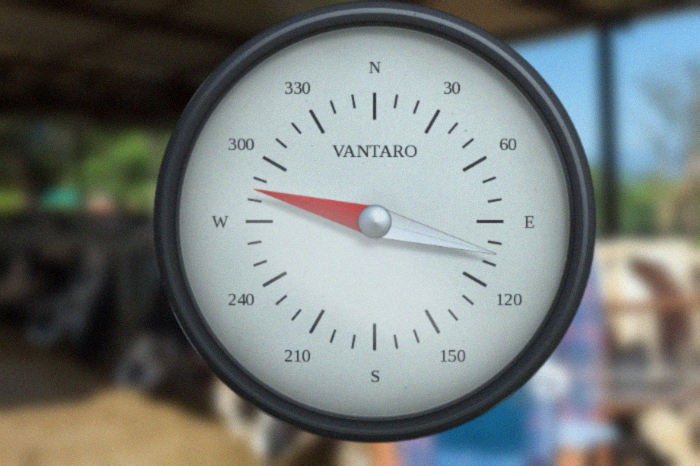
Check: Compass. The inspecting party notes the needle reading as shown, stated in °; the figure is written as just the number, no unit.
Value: 285
